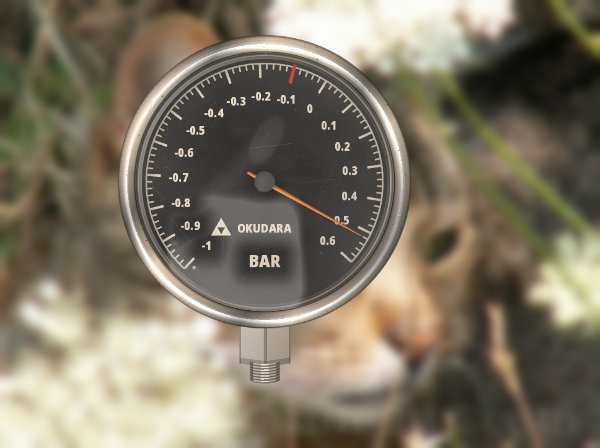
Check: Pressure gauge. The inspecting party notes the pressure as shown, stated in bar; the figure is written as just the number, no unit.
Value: 0.52
